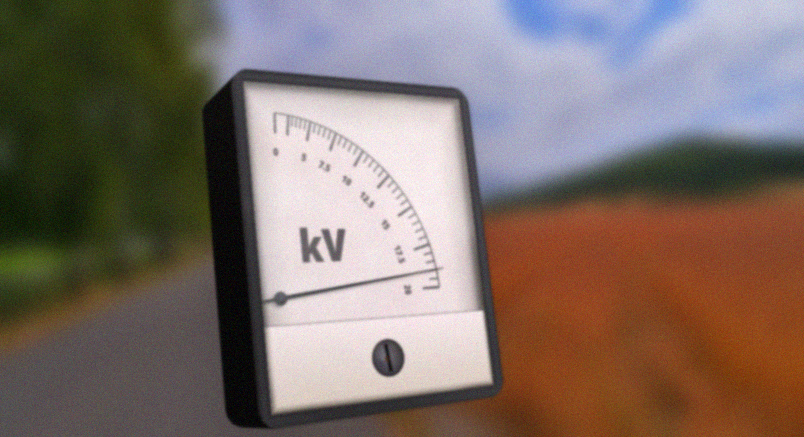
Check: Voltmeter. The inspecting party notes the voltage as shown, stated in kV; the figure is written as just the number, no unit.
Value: 19
